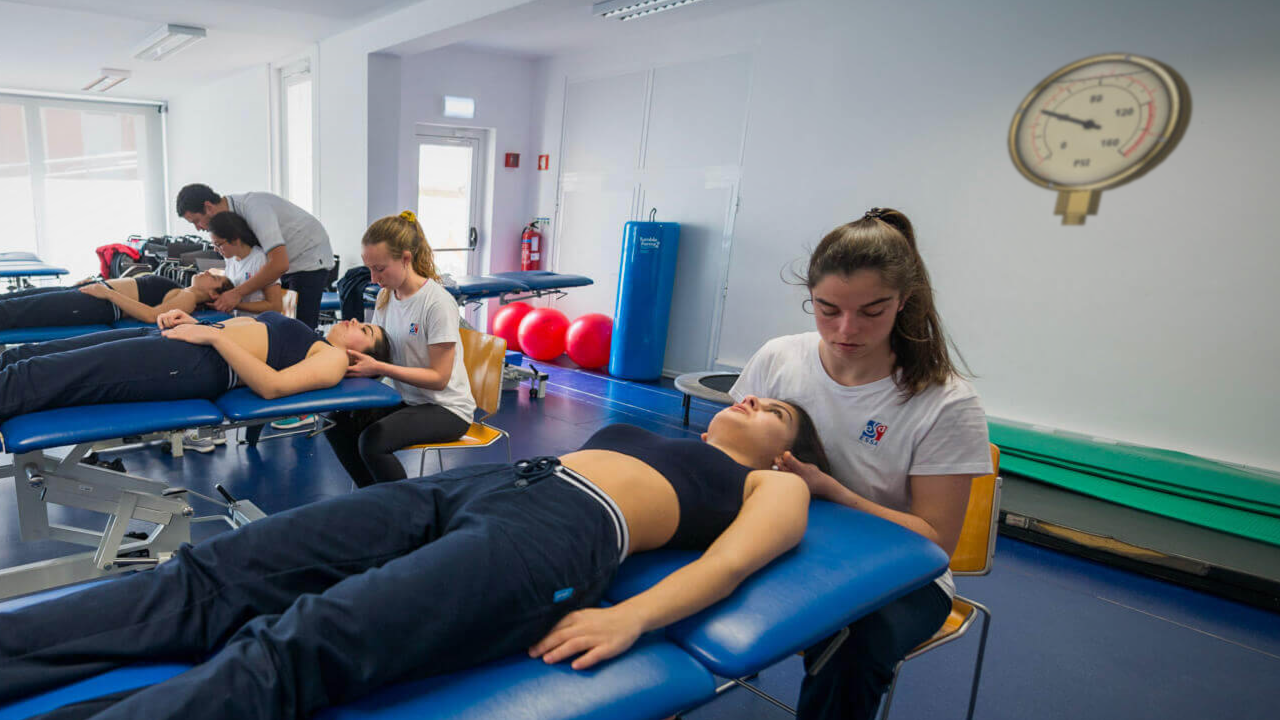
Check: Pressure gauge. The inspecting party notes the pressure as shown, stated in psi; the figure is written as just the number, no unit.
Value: 40
